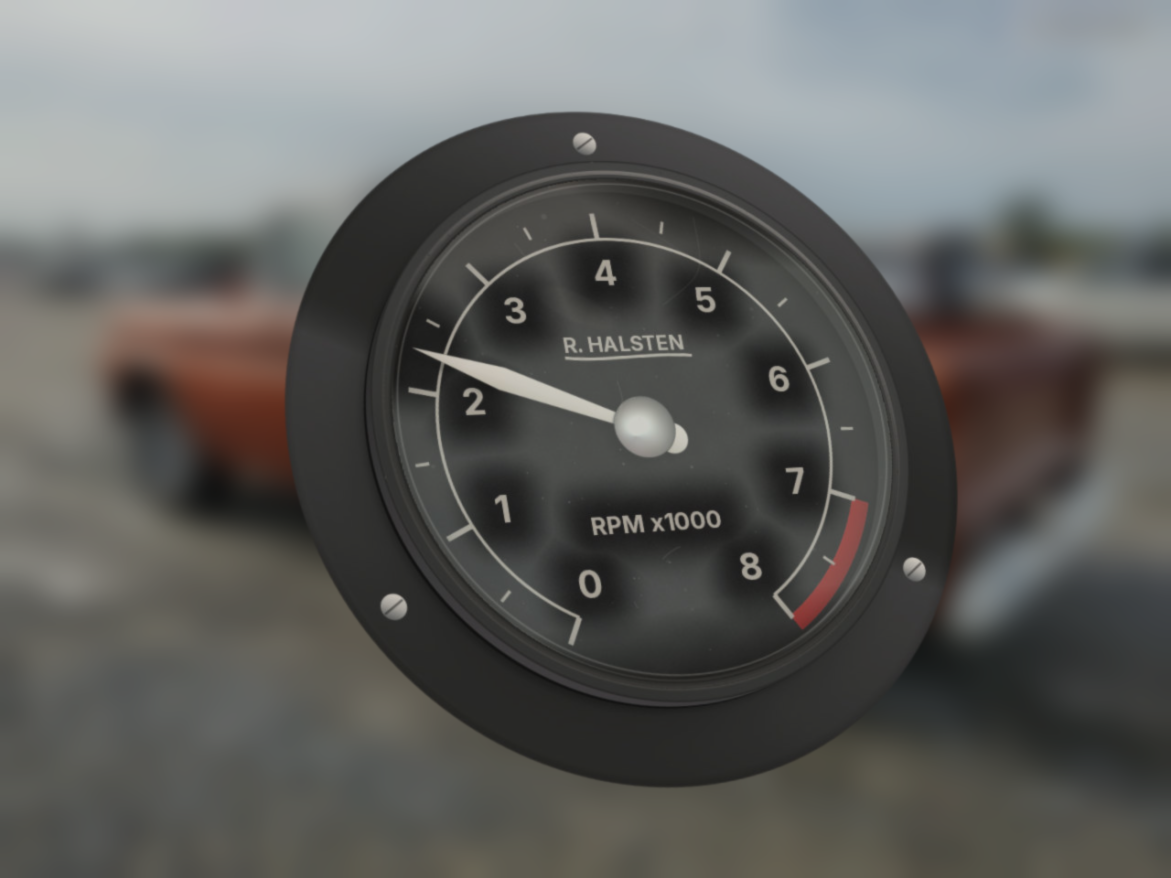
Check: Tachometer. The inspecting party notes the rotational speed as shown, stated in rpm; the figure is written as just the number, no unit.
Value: 2250
